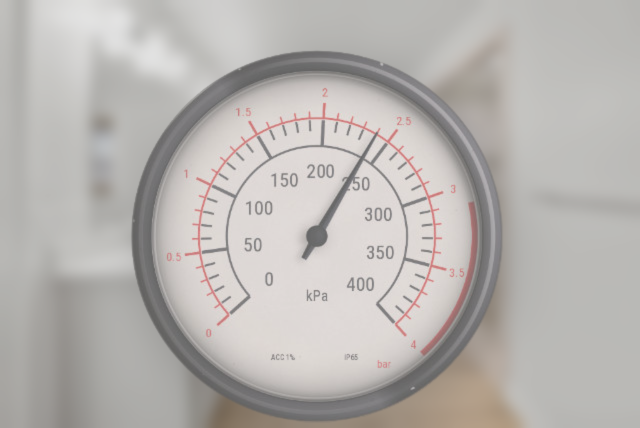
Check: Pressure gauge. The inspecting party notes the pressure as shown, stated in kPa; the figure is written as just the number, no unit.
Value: 240
